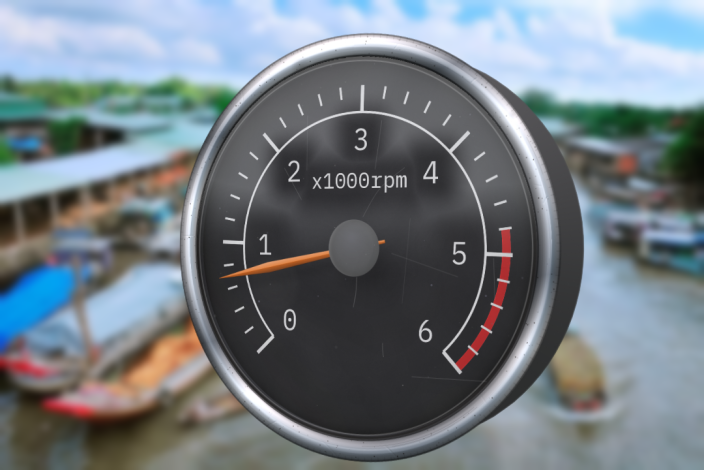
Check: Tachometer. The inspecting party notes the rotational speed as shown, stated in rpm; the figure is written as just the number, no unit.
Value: 700
